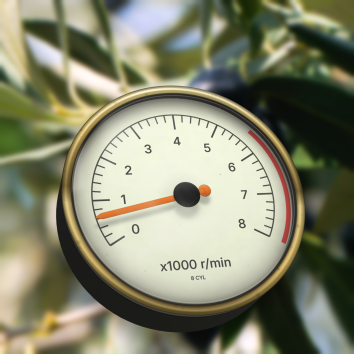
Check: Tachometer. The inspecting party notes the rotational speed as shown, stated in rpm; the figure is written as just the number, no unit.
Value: 600
